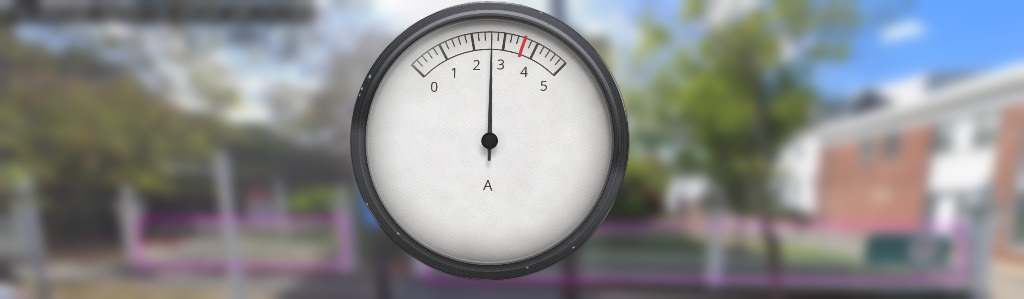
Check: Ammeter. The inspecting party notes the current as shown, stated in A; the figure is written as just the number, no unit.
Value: 2.6
